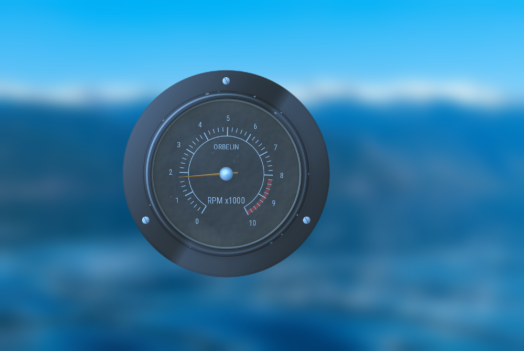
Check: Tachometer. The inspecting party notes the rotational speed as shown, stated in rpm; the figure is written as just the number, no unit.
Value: 1800
